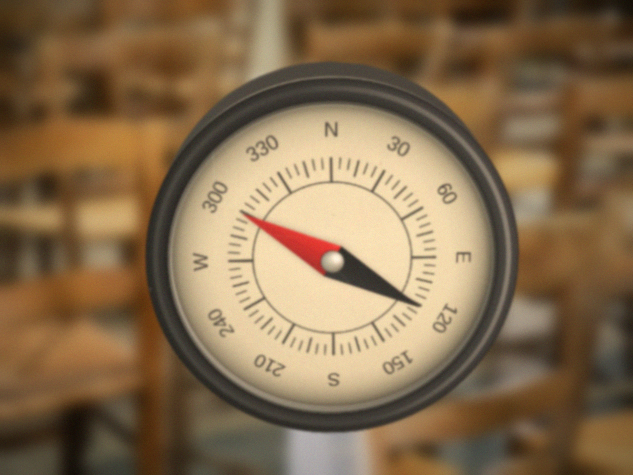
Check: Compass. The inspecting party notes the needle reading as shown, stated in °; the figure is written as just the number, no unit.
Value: 300
